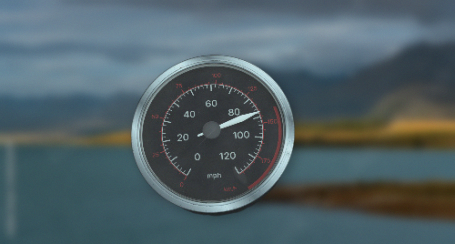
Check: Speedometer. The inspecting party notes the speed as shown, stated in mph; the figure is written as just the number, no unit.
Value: 88
